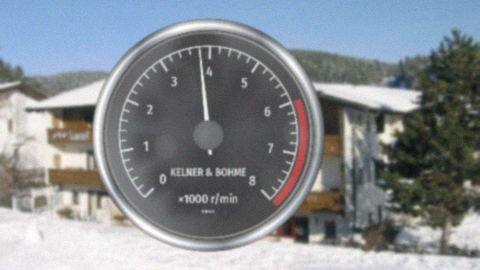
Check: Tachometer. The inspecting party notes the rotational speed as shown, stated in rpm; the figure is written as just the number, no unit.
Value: 3800
